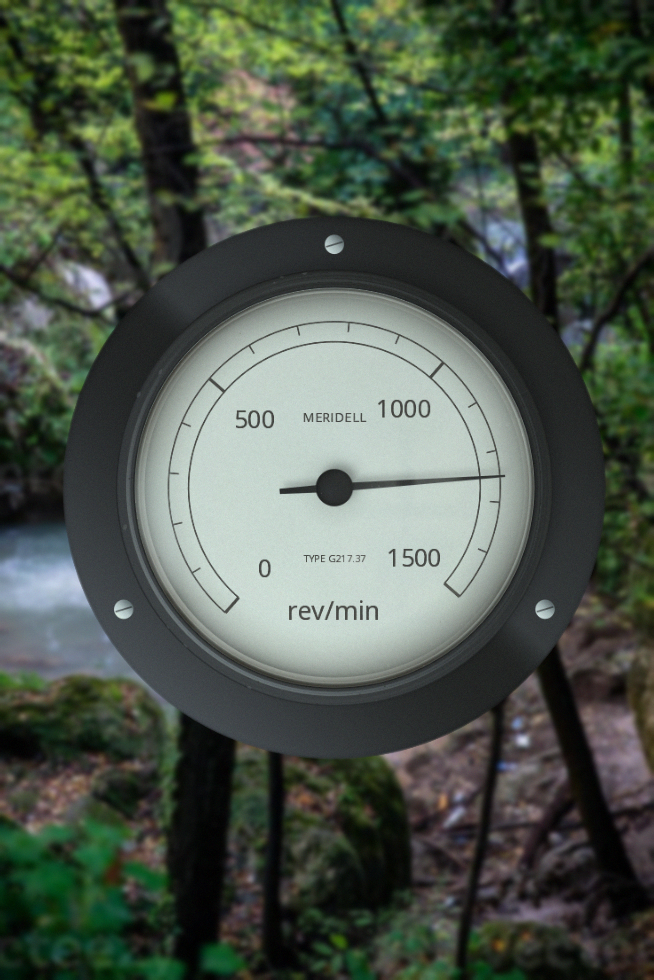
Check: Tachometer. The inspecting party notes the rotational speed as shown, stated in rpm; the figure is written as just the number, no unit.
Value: 1250
